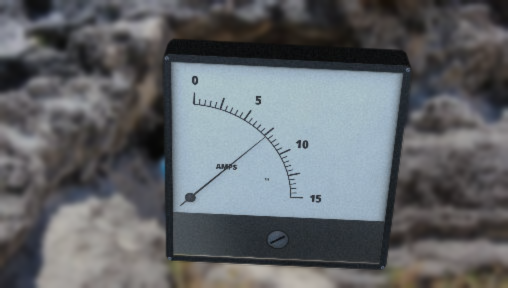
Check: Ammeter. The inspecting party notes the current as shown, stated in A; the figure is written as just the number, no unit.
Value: 7.5
